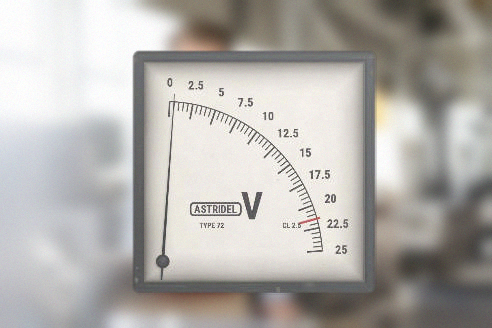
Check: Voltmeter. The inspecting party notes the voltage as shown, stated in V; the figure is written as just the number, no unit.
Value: 0.5
